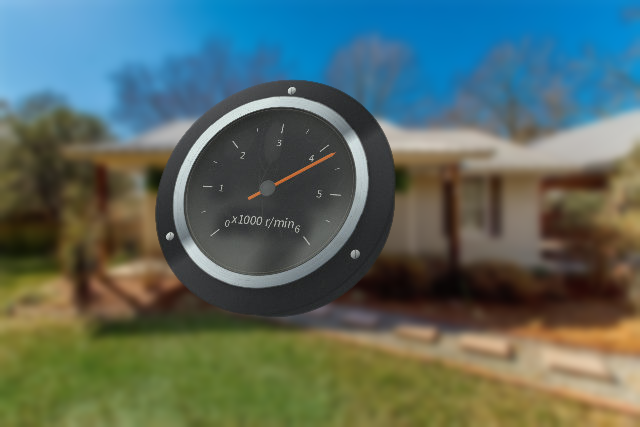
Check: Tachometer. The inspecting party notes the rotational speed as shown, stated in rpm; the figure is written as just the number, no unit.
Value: 4250
